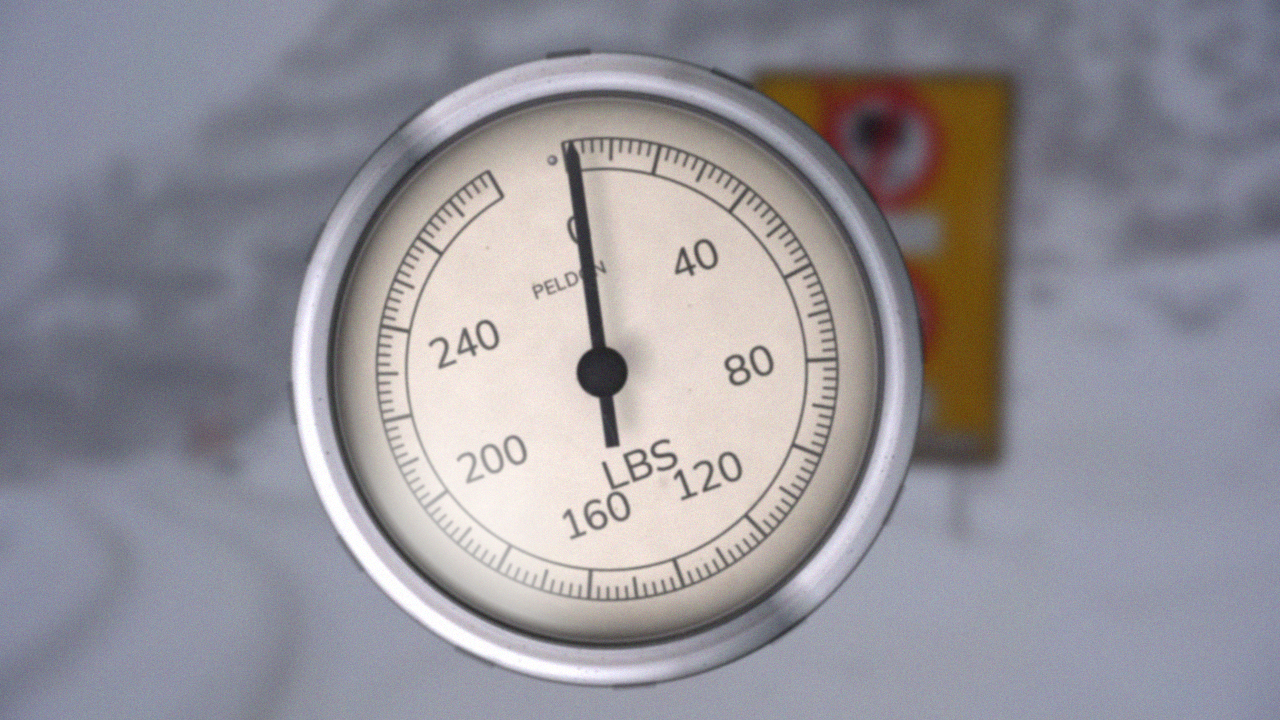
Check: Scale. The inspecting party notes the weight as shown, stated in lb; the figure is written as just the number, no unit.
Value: 2
